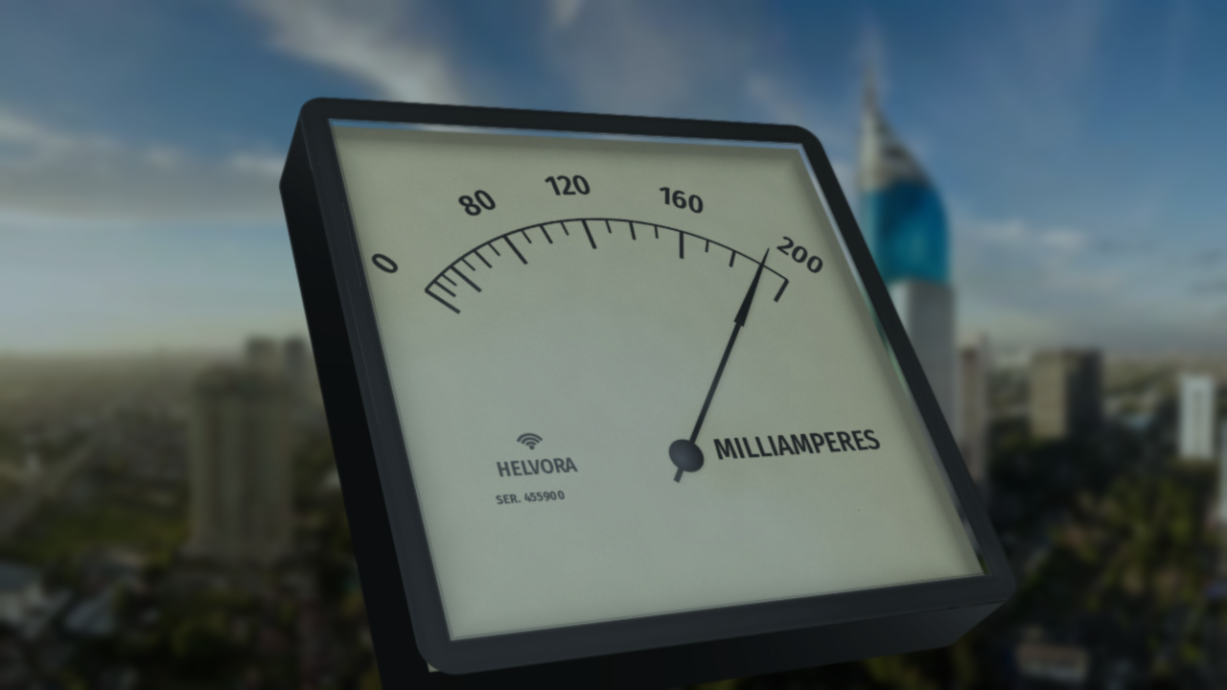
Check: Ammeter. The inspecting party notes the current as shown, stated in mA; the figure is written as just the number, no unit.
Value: 190
